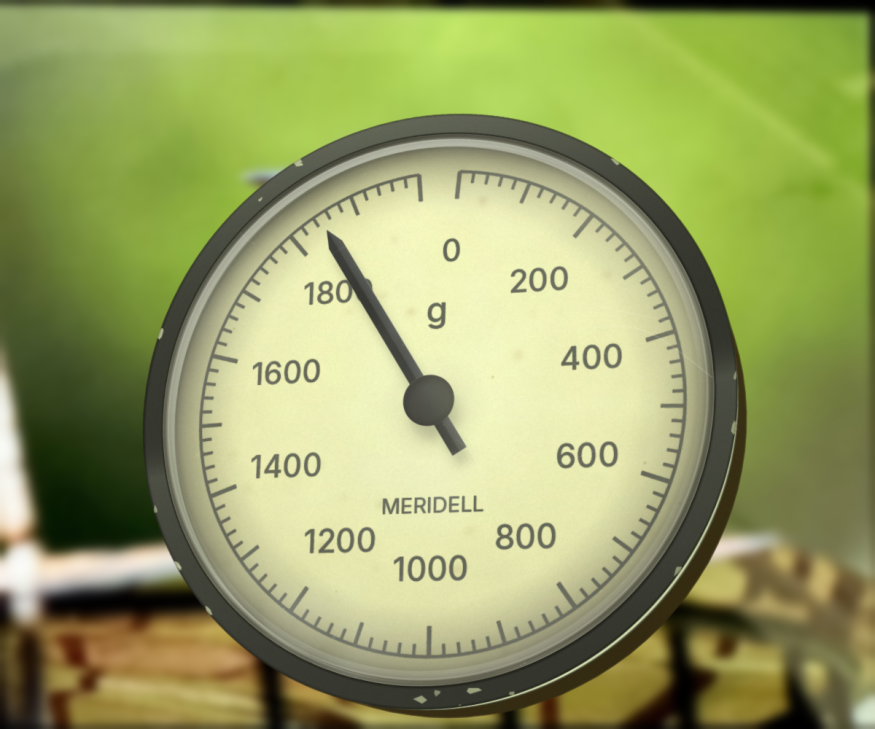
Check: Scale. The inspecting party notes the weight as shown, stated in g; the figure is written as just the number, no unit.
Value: 1850
